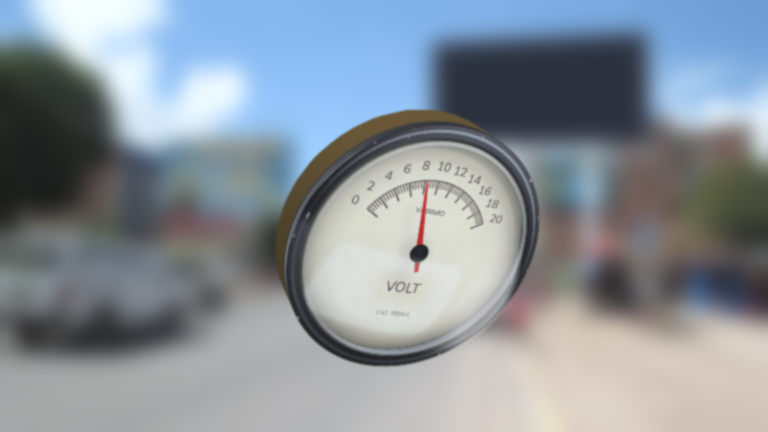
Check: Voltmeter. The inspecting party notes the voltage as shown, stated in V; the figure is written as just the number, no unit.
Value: 8
